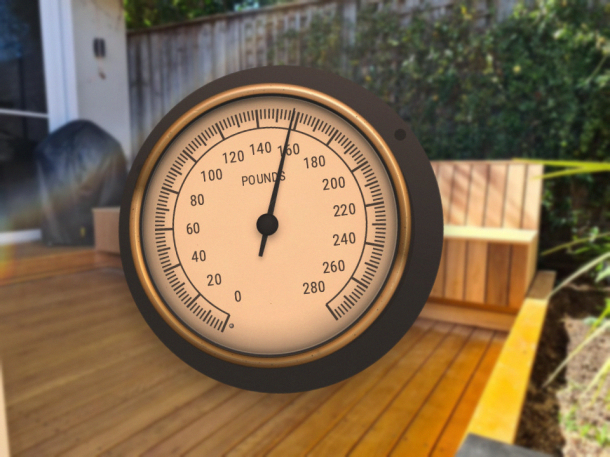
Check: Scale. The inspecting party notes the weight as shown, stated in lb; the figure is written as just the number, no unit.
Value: 158
